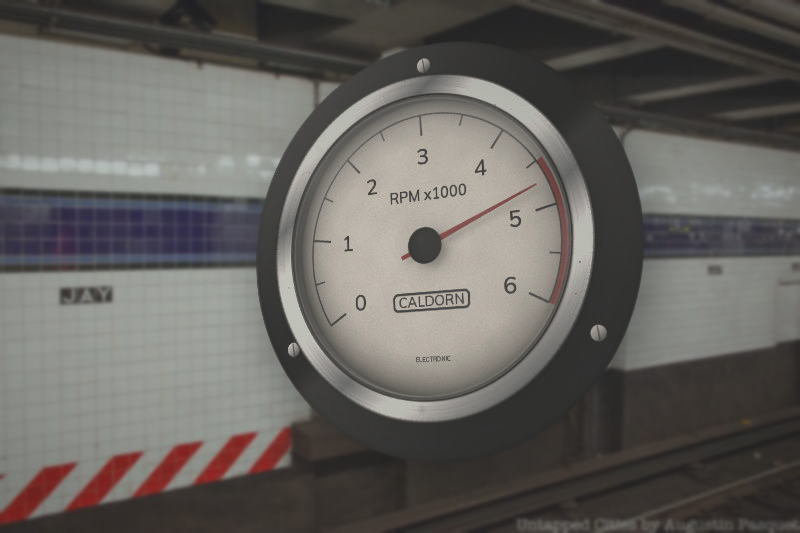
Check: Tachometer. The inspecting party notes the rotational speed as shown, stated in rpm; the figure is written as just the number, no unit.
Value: 4750
